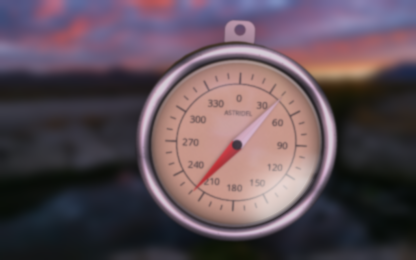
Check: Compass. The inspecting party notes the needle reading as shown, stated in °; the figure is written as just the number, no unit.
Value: 220
